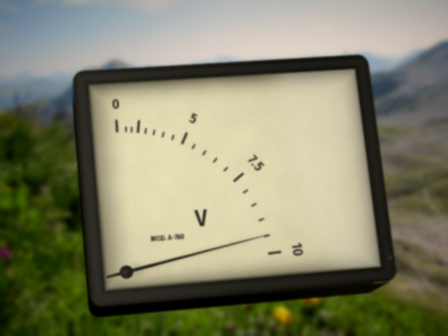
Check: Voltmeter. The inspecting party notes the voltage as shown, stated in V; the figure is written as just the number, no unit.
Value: 9.5
